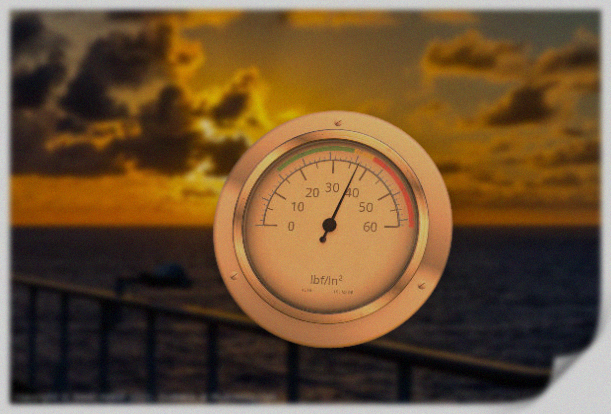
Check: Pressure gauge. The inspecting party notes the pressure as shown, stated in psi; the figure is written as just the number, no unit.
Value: 37.5
